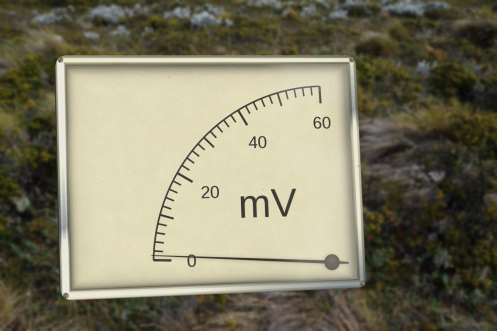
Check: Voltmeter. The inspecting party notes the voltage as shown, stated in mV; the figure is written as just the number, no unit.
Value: 1
